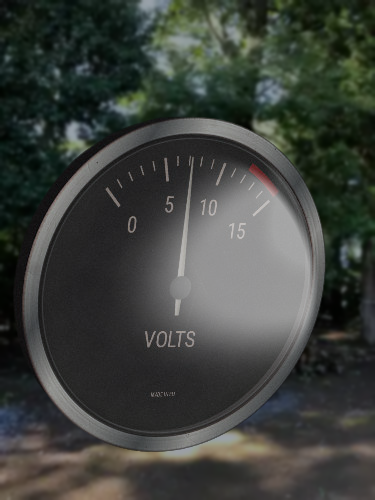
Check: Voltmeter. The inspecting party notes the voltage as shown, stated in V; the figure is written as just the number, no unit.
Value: 7
